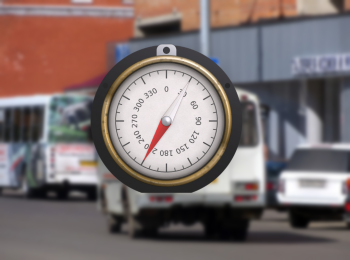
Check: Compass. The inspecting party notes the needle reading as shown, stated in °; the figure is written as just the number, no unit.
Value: 210
